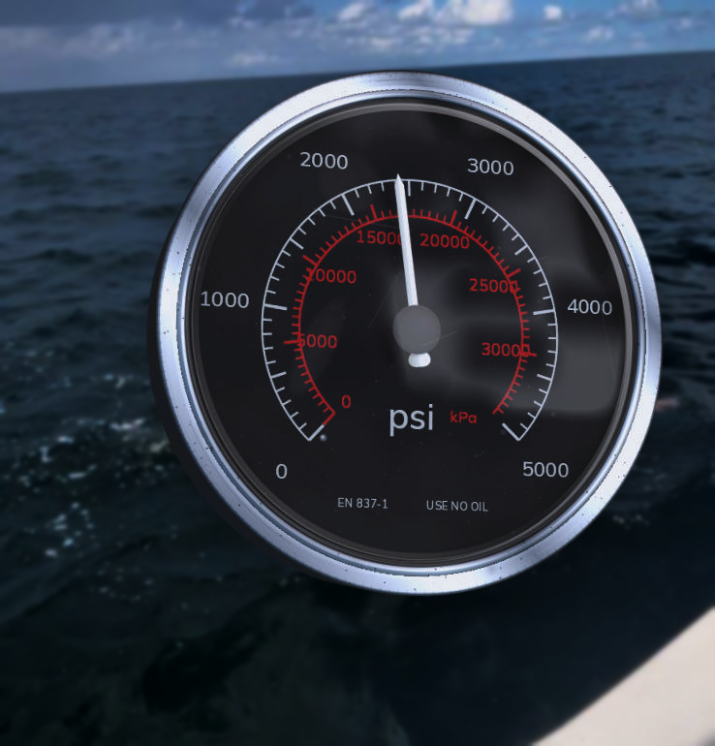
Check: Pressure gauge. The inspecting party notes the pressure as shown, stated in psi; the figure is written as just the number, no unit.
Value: 2400
